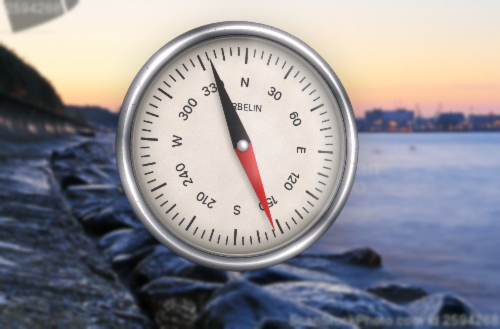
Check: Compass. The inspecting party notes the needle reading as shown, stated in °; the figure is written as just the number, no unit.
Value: 155
